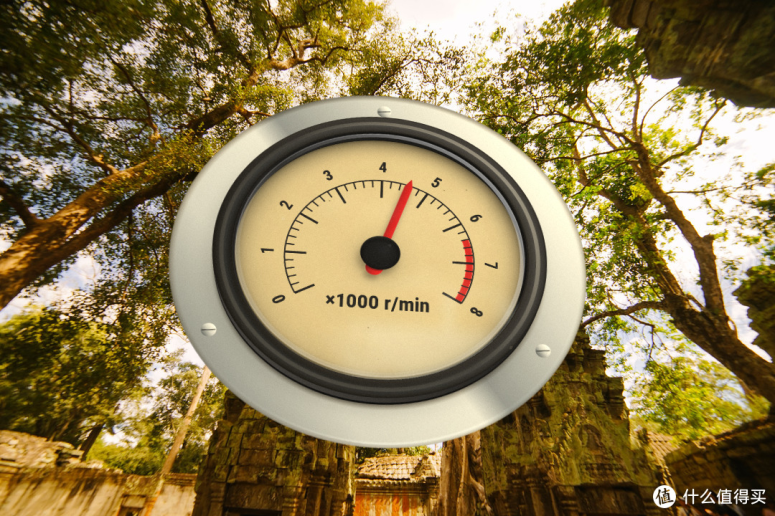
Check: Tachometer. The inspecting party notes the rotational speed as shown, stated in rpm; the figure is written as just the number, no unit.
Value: 4600
